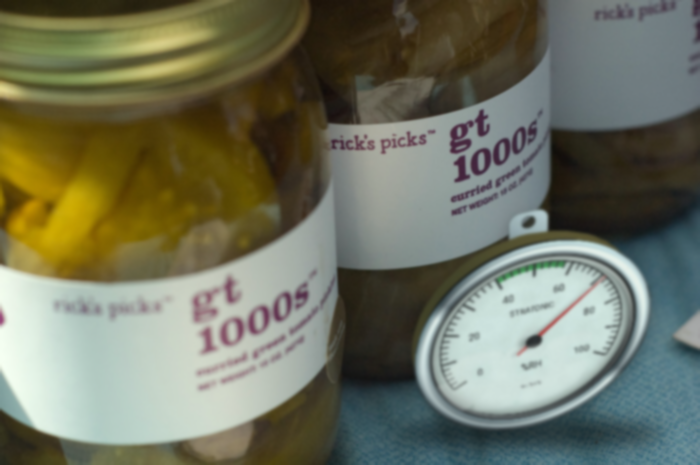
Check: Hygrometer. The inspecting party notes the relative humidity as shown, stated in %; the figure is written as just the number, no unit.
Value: 70
